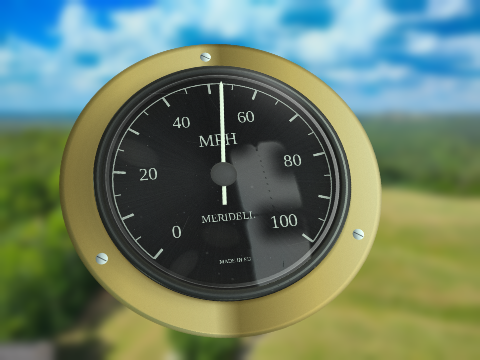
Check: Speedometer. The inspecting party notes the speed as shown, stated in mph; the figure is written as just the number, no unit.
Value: 52.5
